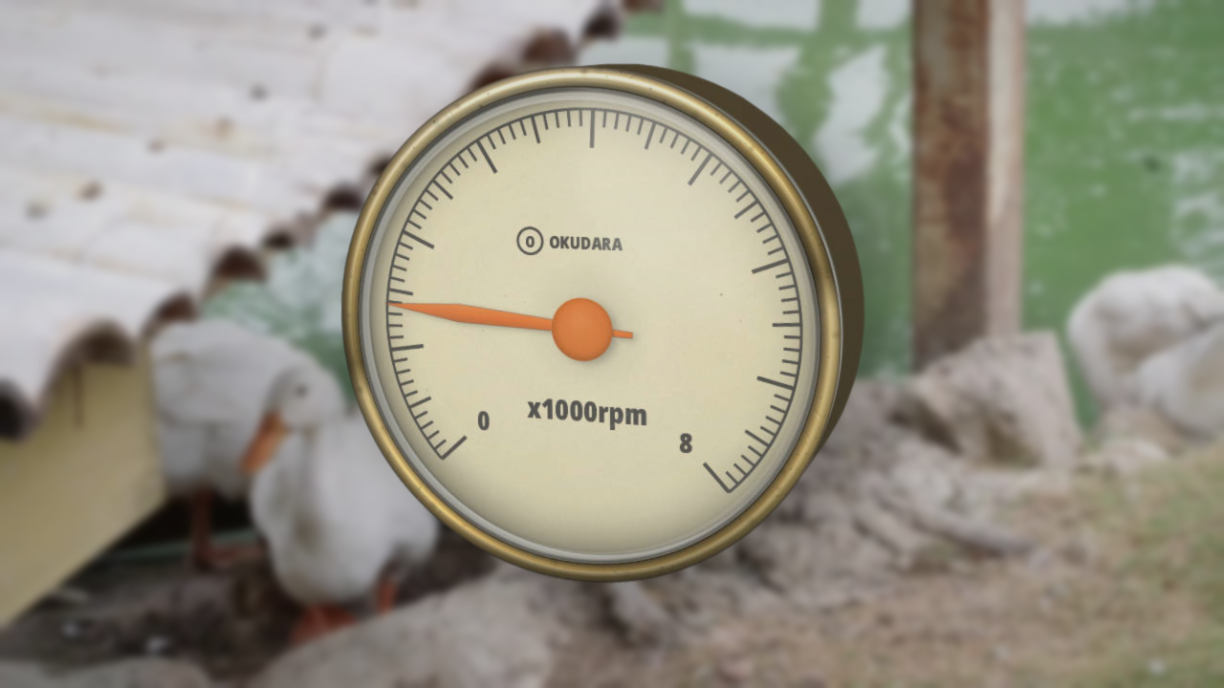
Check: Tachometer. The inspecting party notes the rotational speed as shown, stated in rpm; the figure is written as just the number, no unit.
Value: 1400
